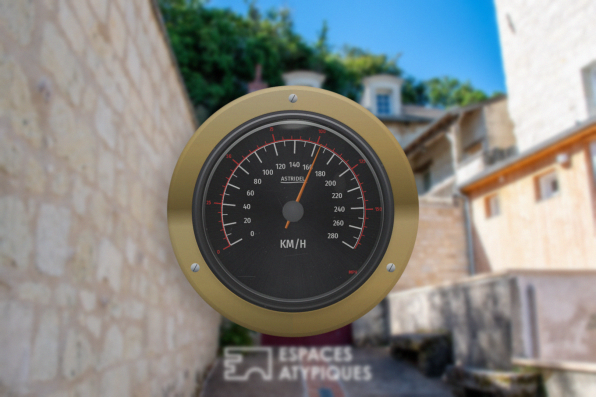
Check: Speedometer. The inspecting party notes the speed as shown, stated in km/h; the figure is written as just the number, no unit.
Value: 165
